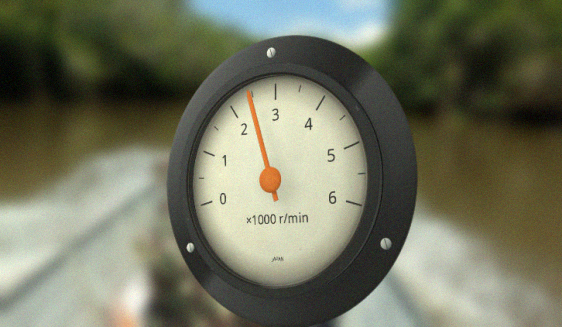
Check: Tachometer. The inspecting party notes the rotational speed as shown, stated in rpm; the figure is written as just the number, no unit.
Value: 2500
